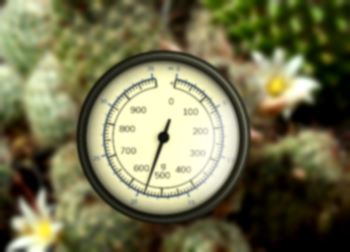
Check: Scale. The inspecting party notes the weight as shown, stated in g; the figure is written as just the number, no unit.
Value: 550
